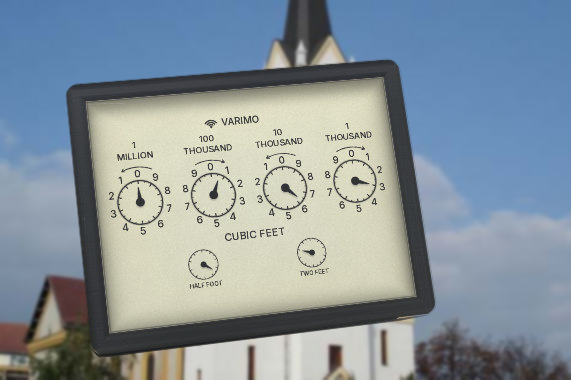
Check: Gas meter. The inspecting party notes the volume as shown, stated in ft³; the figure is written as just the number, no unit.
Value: 6300
